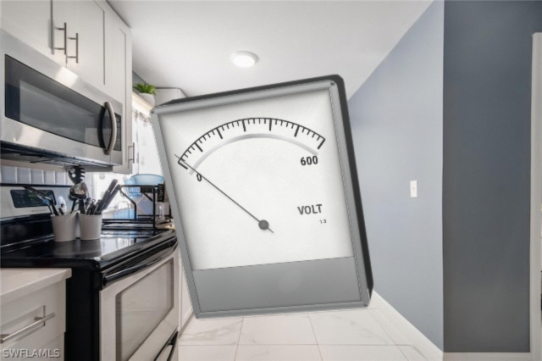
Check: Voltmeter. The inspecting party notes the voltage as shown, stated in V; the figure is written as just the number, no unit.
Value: 20
